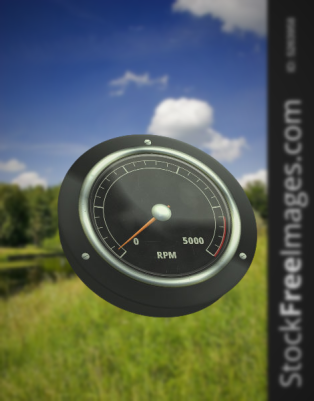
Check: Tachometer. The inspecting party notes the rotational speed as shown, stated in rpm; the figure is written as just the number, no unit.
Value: 100
